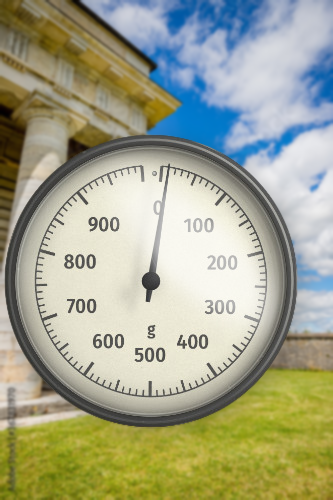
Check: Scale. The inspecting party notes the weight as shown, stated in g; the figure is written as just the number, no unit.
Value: 10
